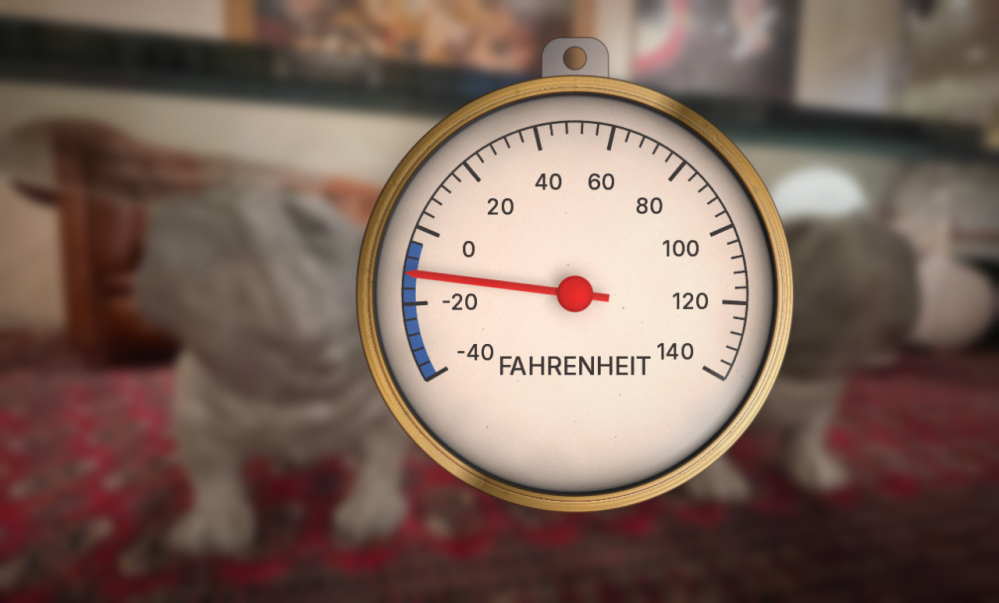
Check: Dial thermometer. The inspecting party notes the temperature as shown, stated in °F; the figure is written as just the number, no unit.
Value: -12
